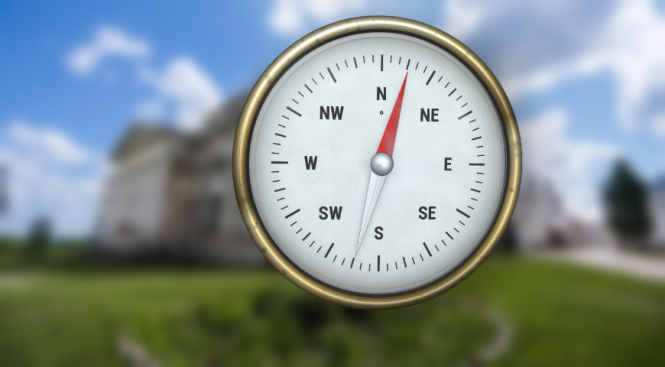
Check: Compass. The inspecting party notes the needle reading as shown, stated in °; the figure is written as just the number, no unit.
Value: 15
